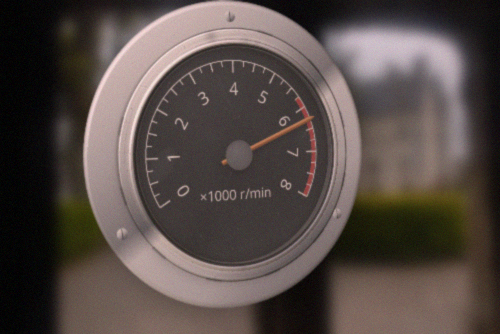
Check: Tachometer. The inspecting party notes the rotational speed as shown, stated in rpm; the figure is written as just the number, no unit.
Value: 6250
